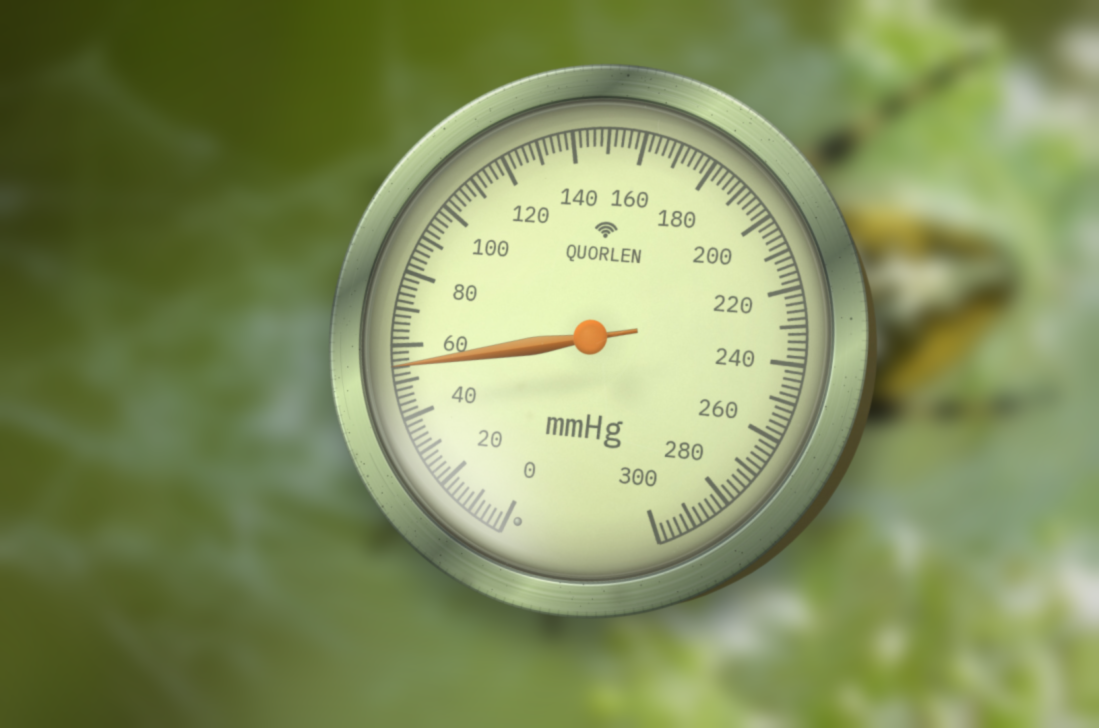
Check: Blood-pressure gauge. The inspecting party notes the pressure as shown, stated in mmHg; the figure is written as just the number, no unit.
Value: 54
